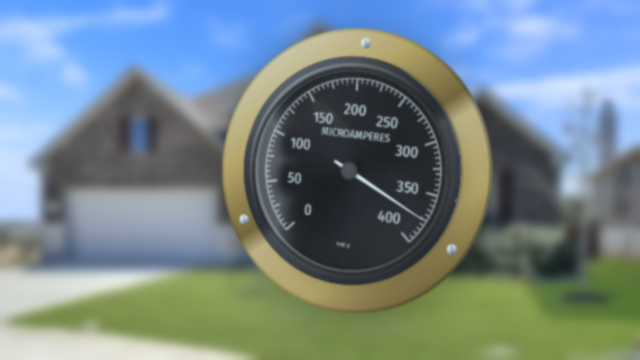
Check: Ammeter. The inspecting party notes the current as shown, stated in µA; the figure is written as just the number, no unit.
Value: 375
